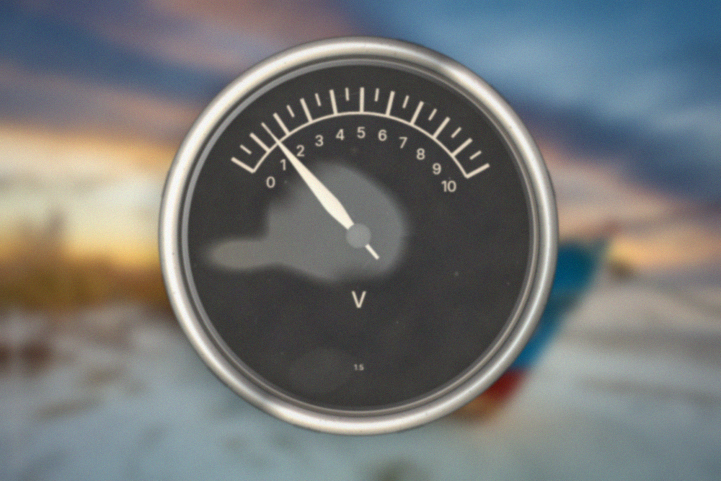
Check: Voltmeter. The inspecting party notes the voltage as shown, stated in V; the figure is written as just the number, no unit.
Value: 1.5
